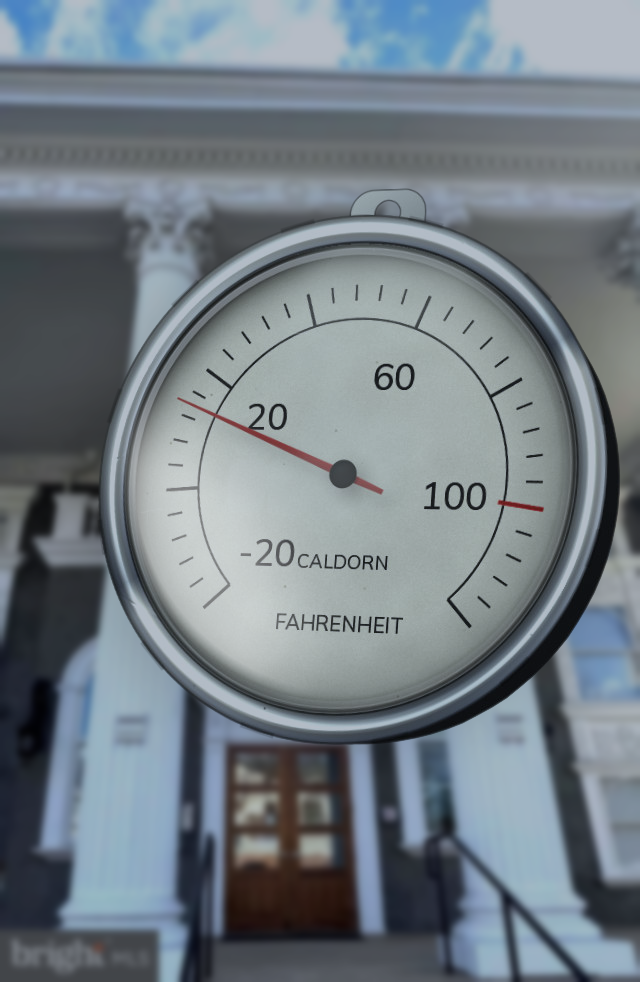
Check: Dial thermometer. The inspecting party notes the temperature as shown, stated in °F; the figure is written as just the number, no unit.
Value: 14
